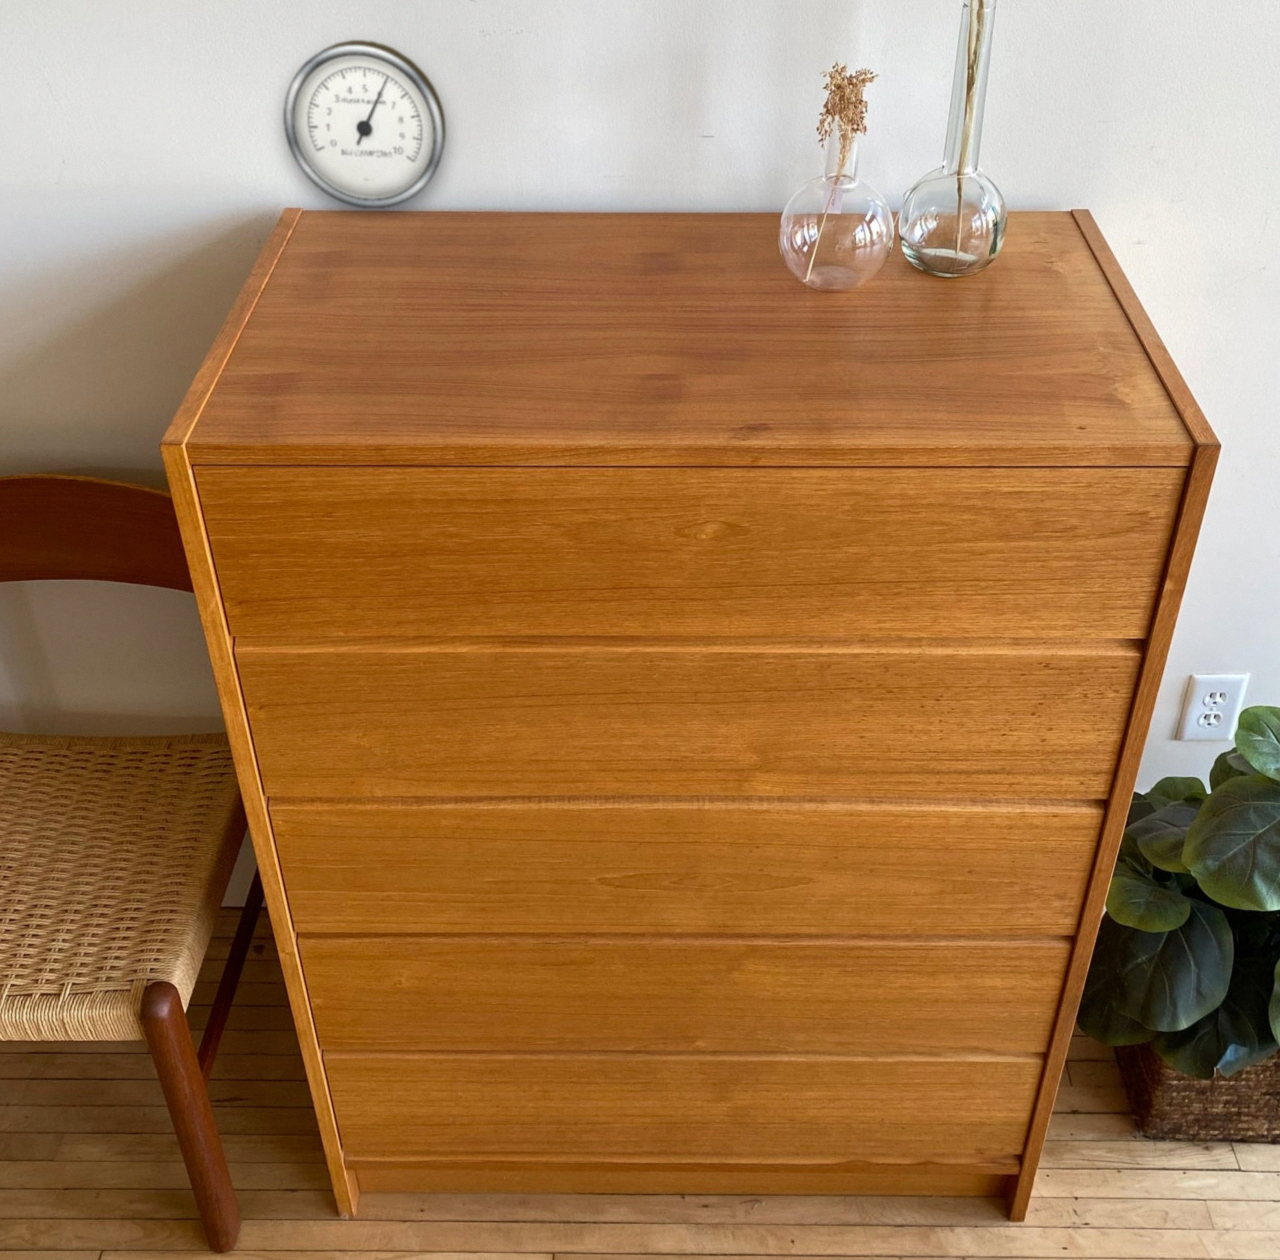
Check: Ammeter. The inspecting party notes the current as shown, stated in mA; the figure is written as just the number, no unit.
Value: 6
